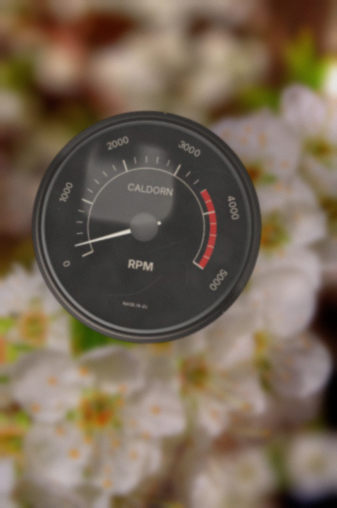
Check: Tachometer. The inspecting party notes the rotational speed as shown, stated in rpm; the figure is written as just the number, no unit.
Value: 200
